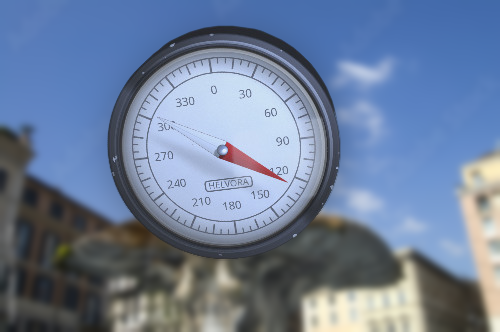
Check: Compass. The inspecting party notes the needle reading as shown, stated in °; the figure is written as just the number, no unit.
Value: 125
